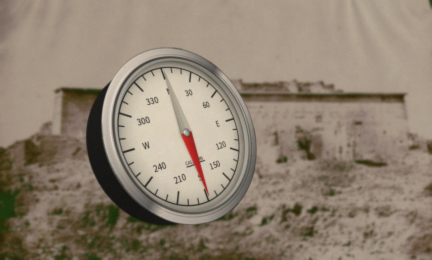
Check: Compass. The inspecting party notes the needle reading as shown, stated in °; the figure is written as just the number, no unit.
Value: 180
